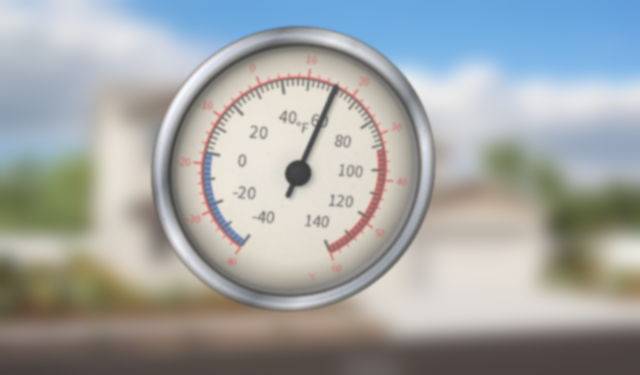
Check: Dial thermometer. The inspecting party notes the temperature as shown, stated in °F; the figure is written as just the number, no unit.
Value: 60
